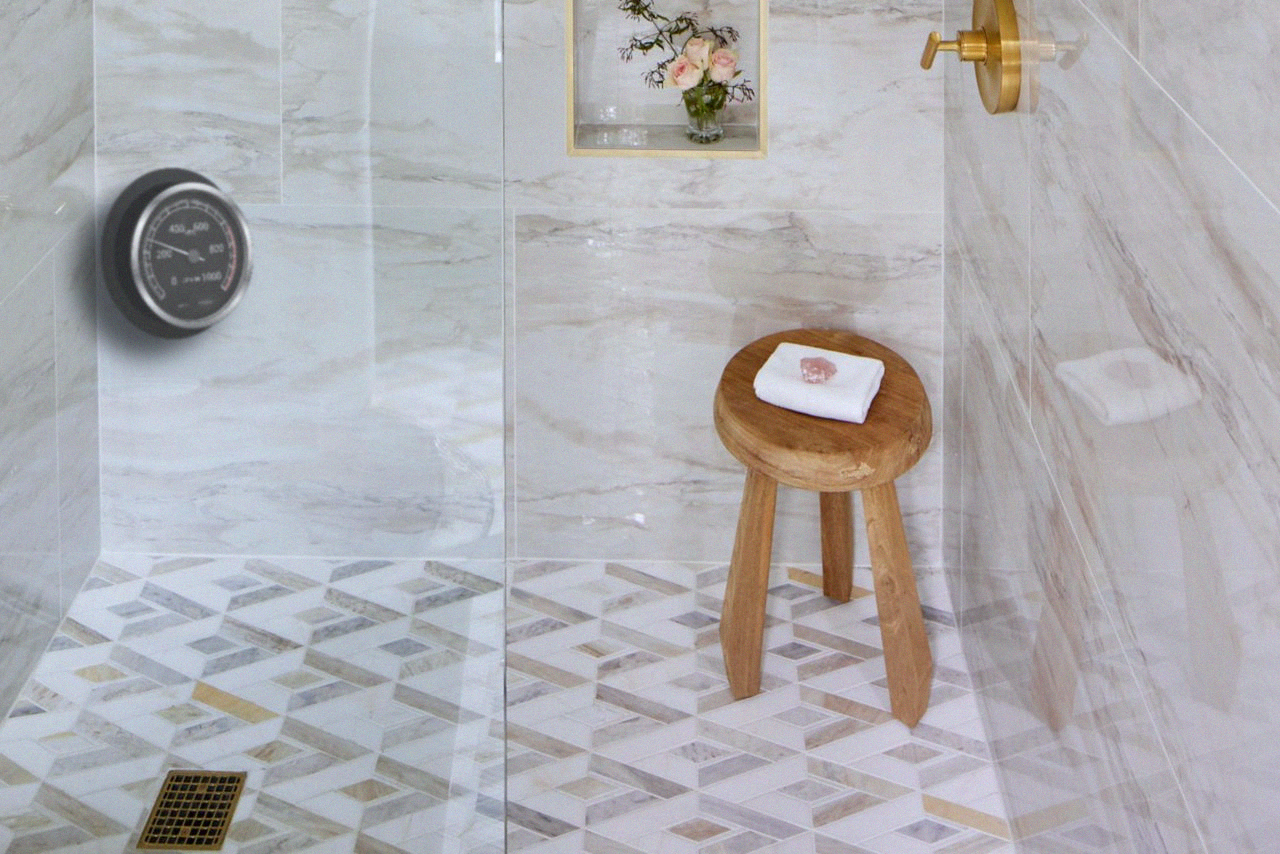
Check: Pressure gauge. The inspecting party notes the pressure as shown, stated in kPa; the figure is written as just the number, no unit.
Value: 250
